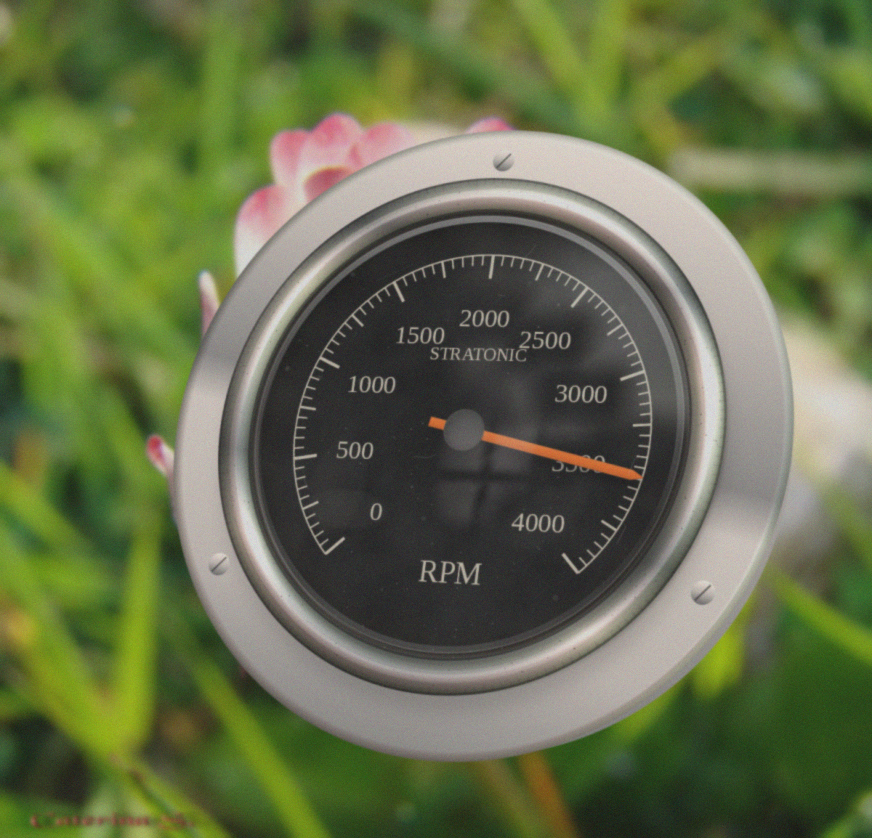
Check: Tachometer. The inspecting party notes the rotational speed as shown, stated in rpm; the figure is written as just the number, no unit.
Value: 3500
